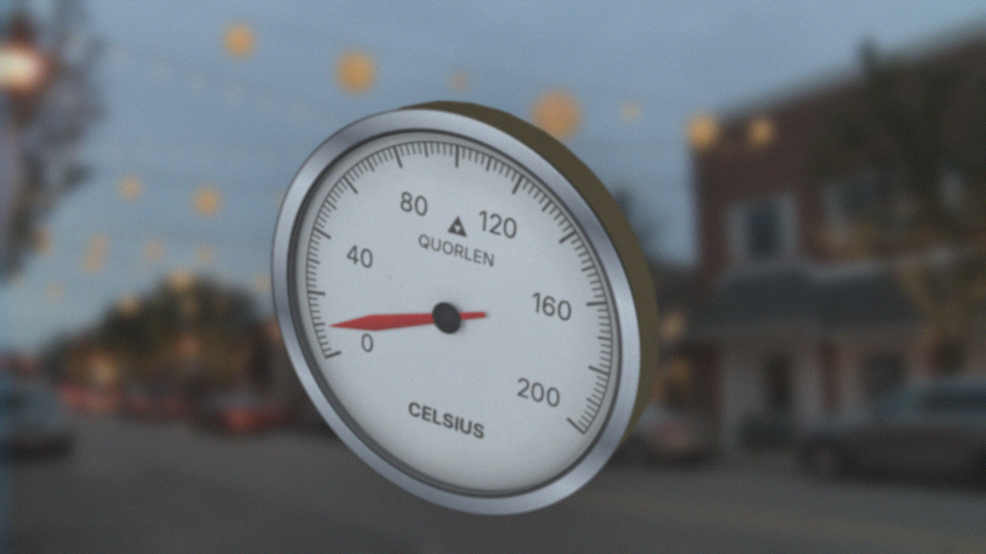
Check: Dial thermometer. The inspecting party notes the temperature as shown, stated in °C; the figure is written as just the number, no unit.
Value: 10
